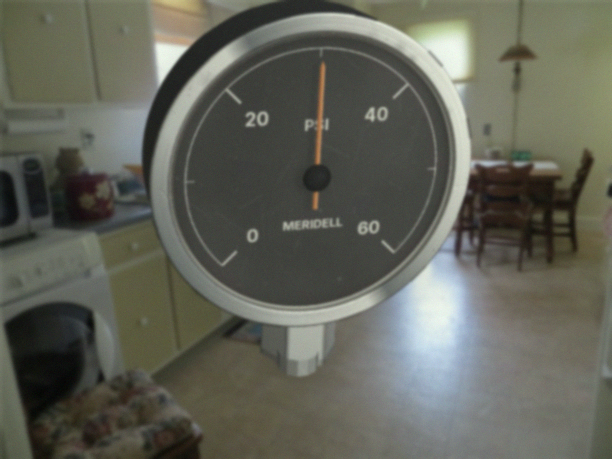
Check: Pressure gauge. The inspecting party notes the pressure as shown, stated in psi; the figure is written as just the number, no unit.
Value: 30
